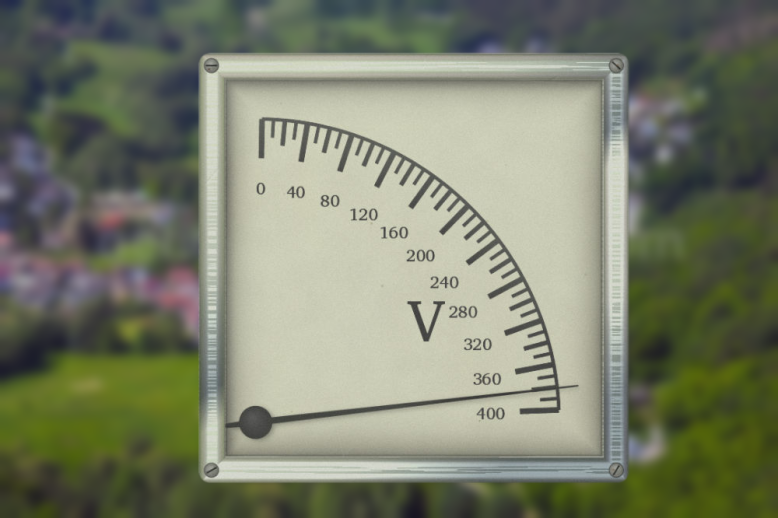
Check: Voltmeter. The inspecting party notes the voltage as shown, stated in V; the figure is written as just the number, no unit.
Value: 380
